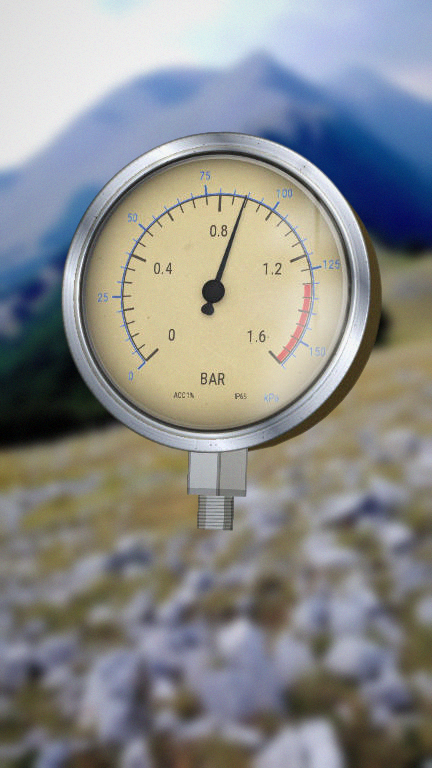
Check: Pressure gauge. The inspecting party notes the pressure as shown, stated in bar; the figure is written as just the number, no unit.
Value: 0.9
